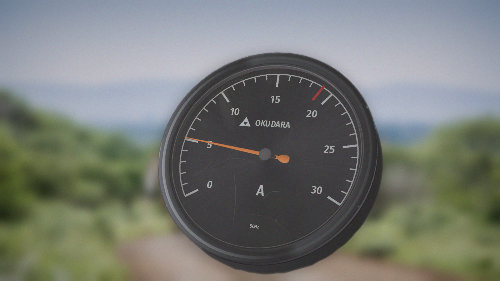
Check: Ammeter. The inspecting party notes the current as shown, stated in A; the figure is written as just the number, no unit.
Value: 5
